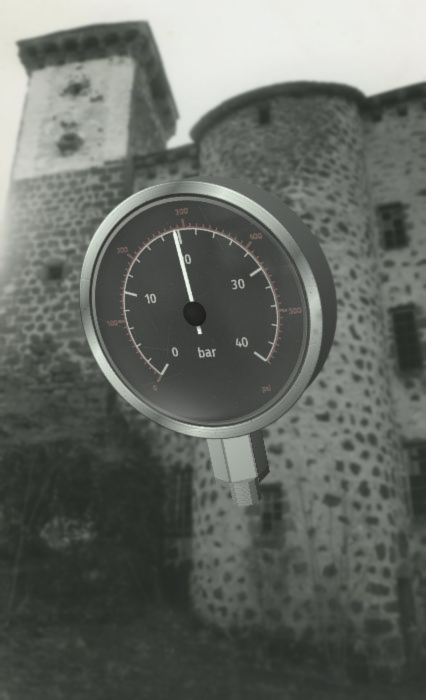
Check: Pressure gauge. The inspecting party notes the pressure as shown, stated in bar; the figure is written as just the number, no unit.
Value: 20
